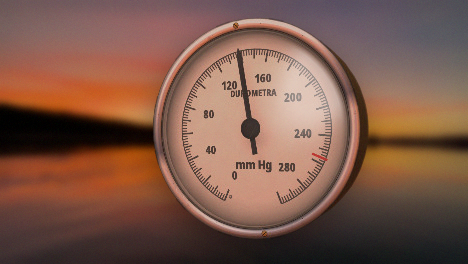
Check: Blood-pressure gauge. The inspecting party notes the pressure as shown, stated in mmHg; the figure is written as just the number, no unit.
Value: 140
